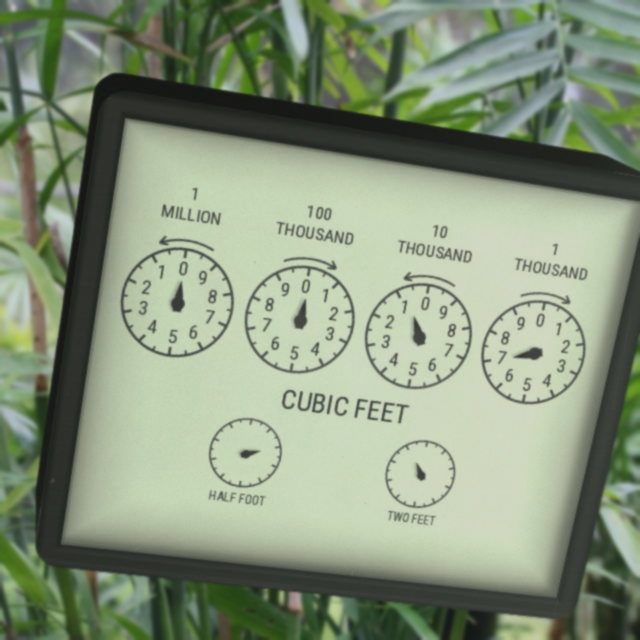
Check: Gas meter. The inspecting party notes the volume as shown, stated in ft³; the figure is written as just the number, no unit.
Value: 700
